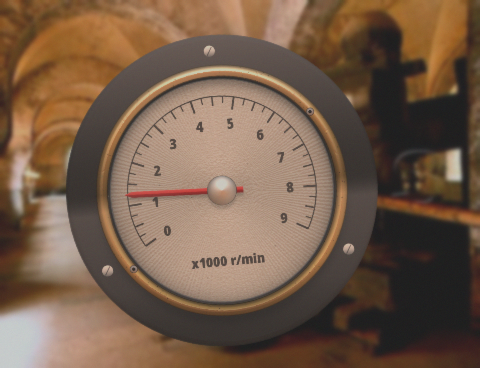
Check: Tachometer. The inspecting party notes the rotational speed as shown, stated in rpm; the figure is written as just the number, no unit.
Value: 1250
